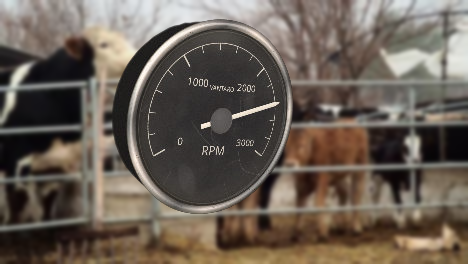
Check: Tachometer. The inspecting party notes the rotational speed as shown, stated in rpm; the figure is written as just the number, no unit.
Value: 2400
